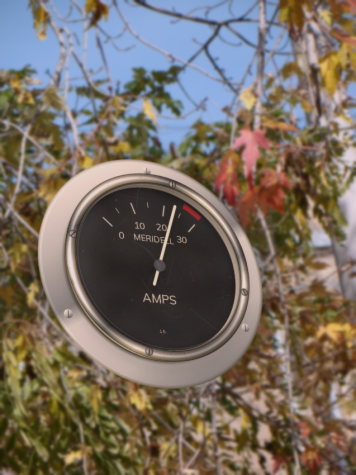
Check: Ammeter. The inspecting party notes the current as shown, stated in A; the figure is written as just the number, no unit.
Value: 22.5
